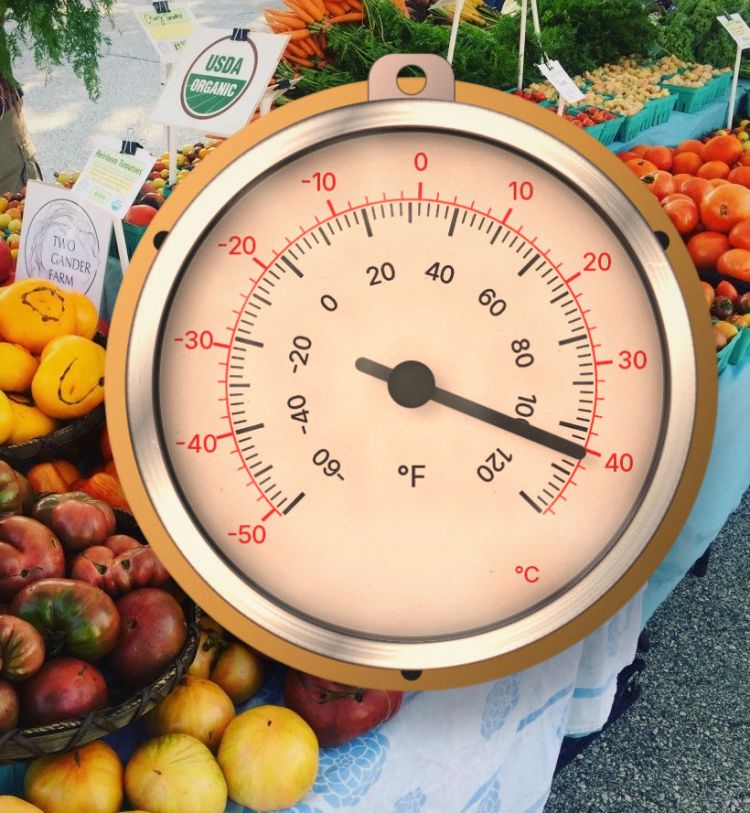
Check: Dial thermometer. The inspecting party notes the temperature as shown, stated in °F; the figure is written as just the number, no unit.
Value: 105
